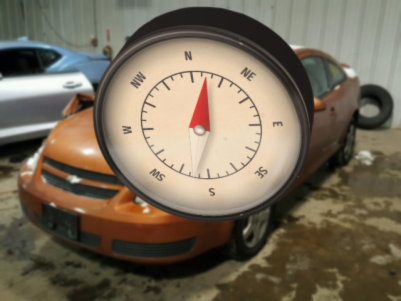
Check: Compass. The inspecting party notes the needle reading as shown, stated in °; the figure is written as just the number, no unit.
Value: 15
